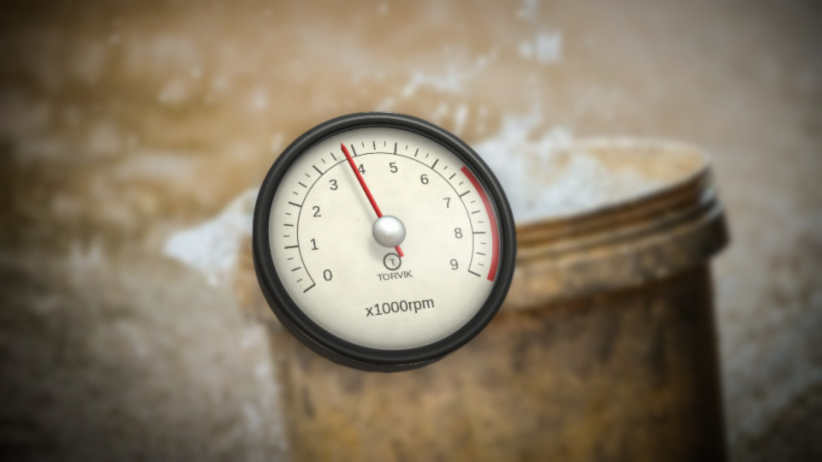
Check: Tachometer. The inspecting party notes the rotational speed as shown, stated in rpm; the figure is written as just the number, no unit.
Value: 3750
